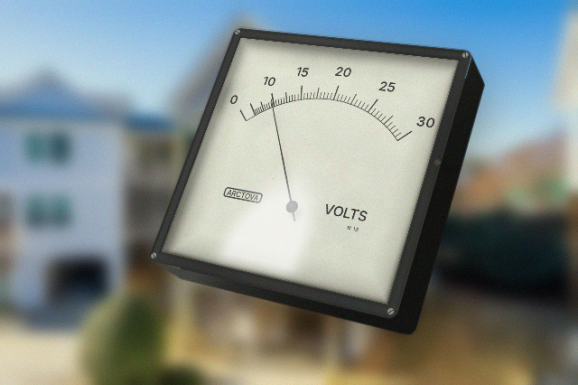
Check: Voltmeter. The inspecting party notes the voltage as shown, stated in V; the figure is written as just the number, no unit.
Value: 10
